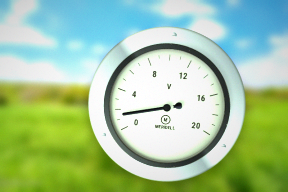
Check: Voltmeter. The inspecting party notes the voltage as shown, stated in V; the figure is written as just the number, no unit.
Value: 1.5
